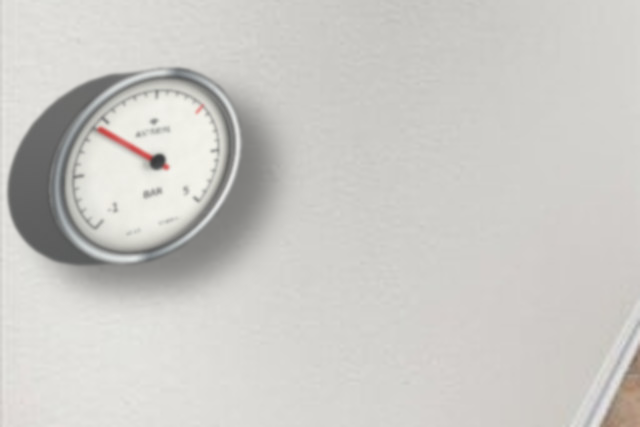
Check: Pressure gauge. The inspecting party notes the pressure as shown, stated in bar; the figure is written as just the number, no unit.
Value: 0.8
